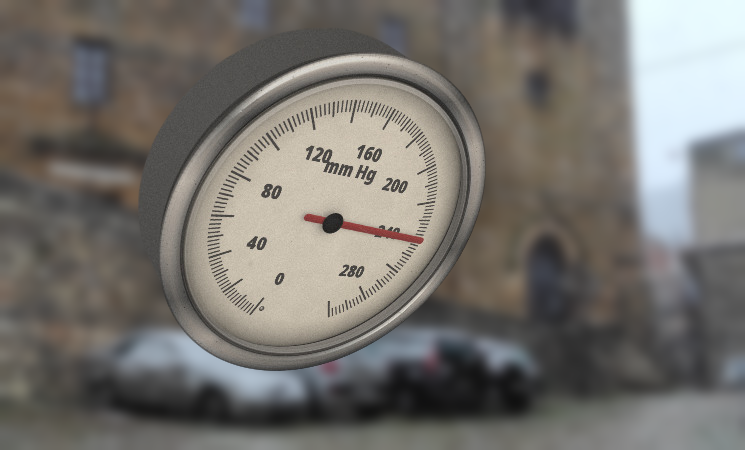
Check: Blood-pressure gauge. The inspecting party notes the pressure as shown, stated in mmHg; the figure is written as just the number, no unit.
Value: 240
